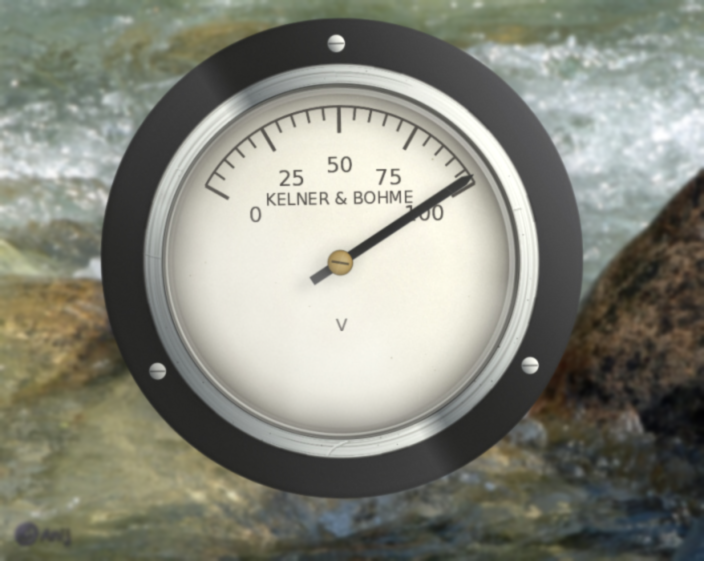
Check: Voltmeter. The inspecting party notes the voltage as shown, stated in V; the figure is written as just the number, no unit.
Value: 97.5
